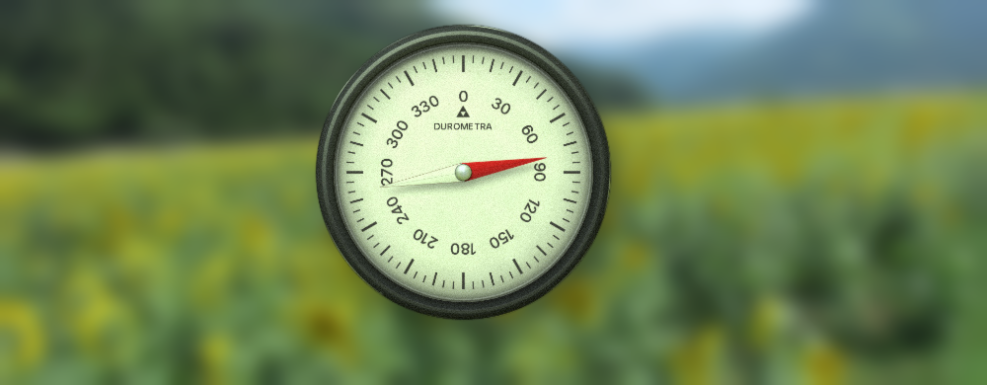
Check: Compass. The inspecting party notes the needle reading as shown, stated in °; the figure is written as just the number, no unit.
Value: 80
